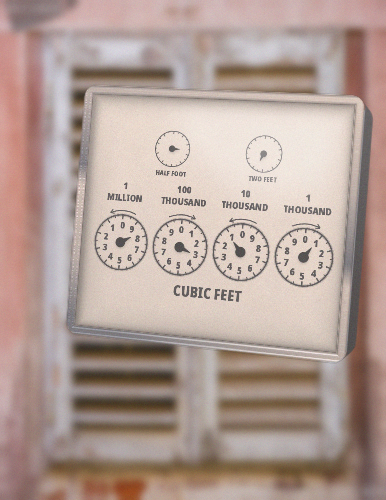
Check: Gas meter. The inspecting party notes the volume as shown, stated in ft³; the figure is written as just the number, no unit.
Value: 831100
